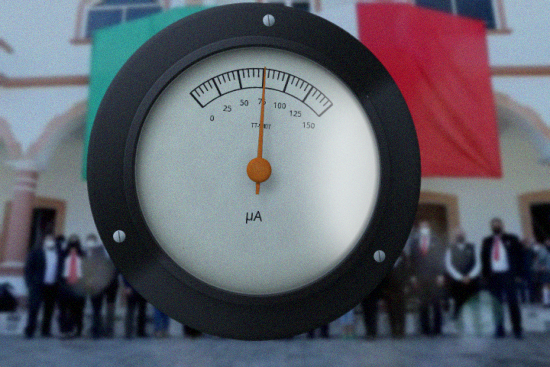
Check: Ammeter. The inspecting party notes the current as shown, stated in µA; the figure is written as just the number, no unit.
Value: 75
